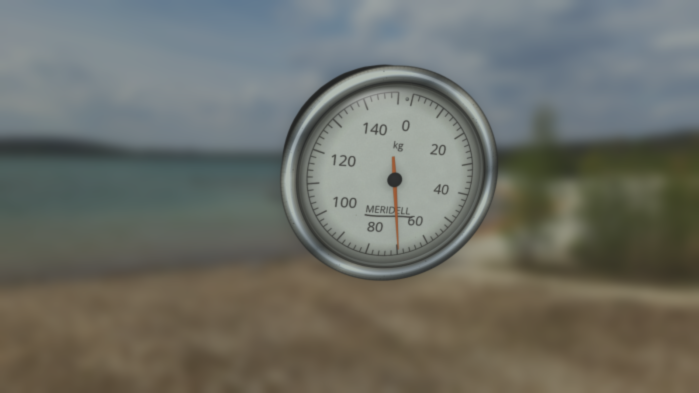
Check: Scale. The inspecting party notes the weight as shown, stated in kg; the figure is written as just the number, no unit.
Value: 70
